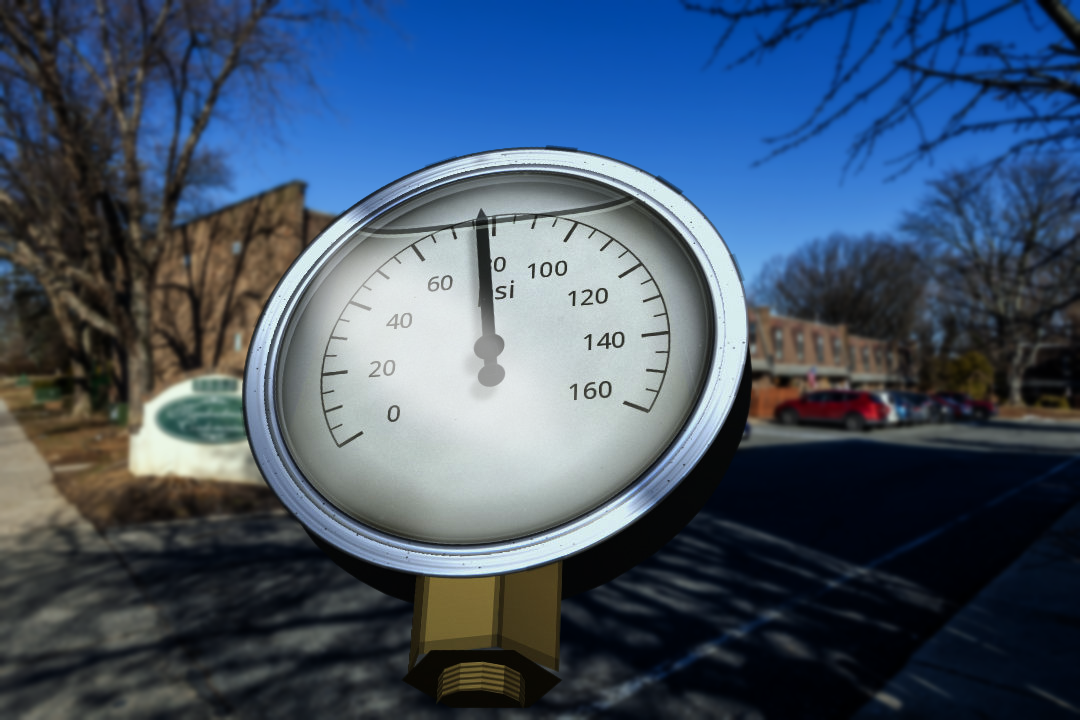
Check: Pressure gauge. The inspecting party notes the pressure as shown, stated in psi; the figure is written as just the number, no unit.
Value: 77.5
